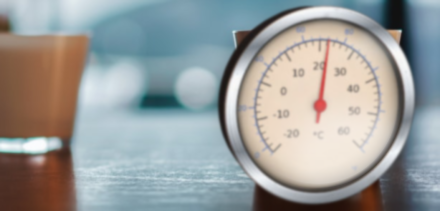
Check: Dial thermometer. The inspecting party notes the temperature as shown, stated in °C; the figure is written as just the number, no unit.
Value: 22
